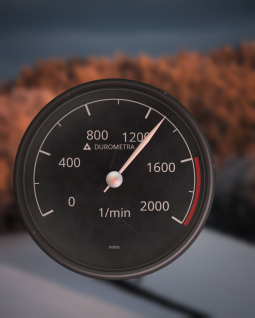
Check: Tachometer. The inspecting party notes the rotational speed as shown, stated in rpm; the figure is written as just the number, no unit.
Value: 1300
